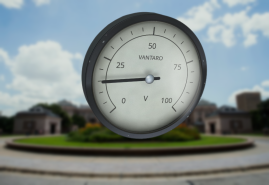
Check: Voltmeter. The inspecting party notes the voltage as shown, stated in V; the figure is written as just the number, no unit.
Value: 15
